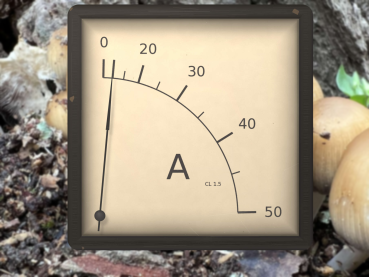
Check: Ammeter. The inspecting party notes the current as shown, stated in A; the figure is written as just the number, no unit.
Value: 10
